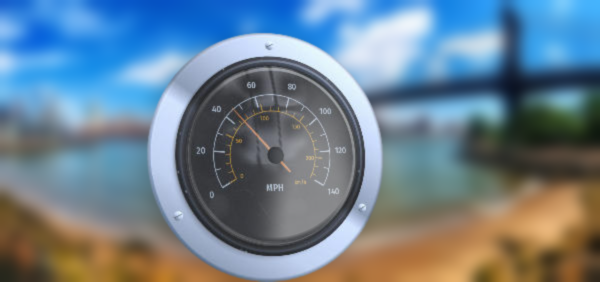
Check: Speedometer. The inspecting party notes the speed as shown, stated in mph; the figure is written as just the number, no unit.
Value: 45
